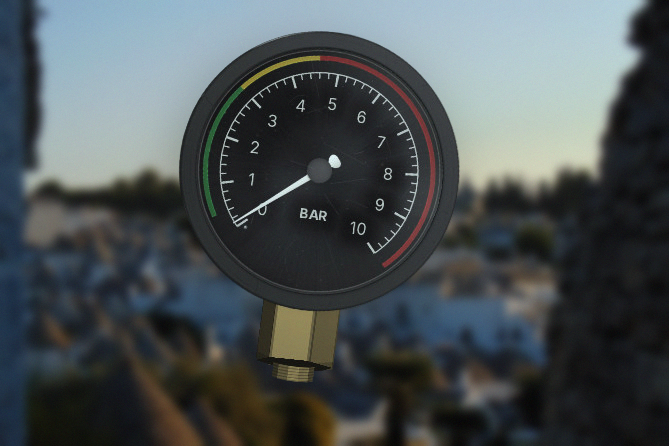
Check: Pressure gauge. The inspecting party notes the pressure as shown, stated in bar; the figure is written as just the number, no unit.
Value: 0.1
